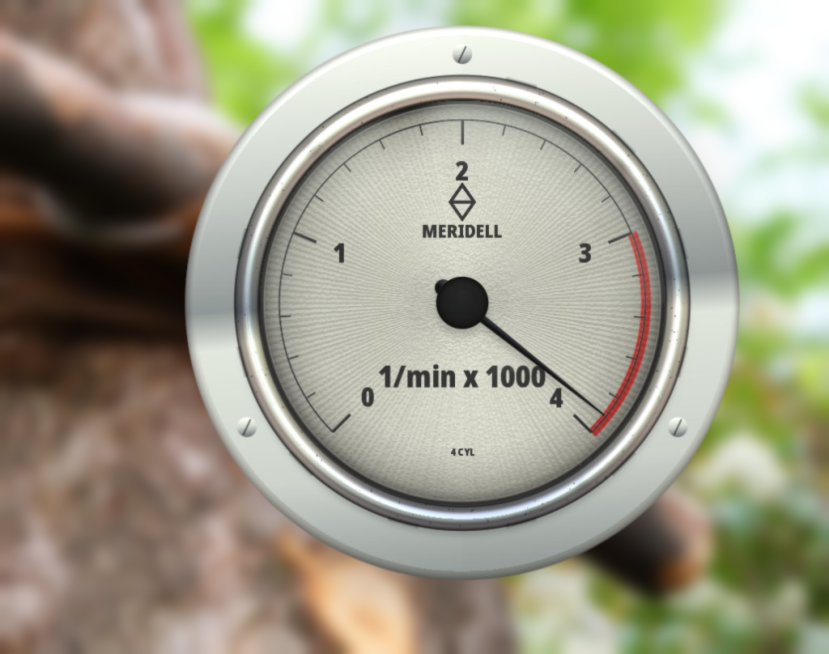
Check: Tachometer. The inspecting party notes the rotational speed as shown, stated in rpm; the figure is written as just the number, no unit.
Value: 3900
